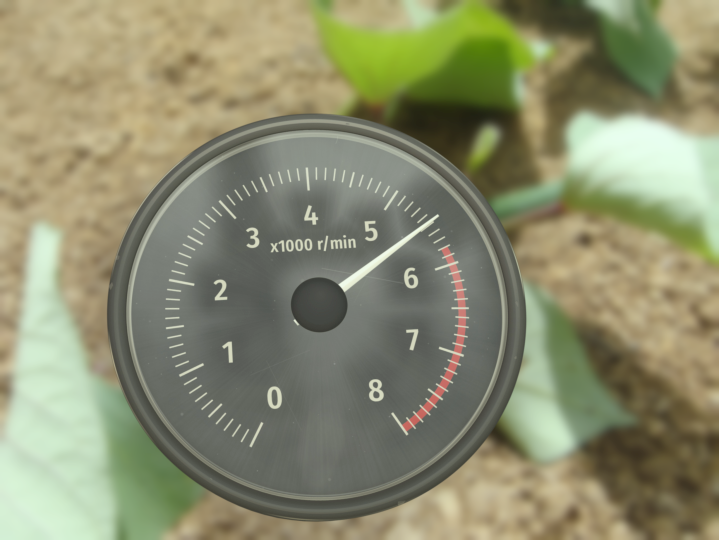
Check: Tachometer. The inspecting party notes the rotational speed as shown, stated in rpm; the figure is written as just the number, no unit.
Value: 5500
